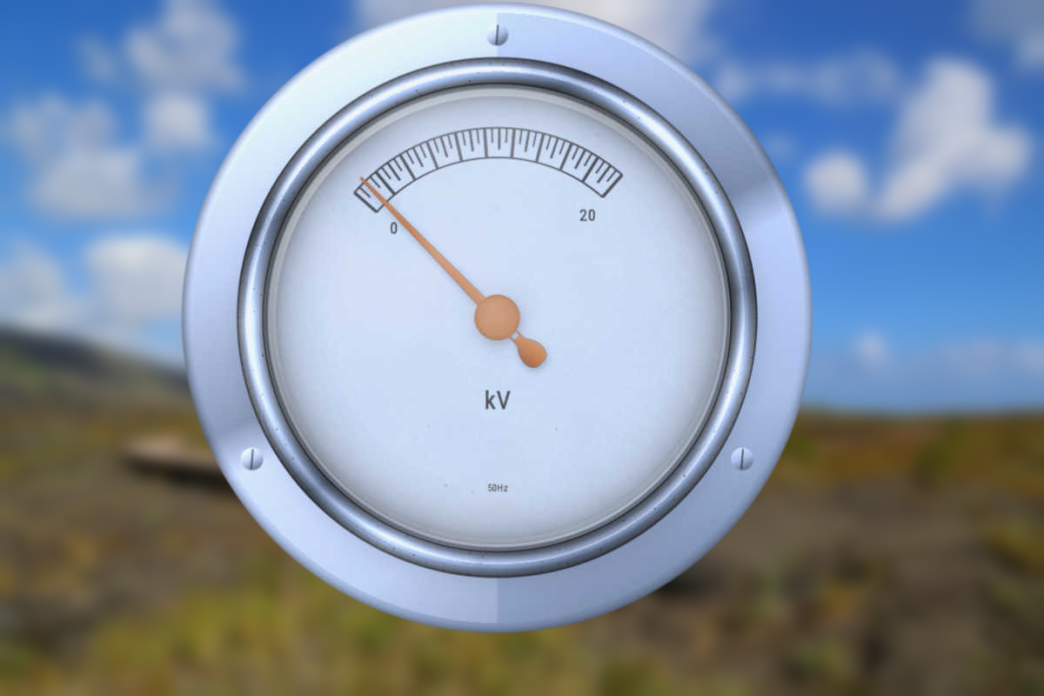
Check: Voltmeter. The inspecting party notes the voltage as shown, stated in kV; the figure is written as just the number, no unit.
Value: 1
